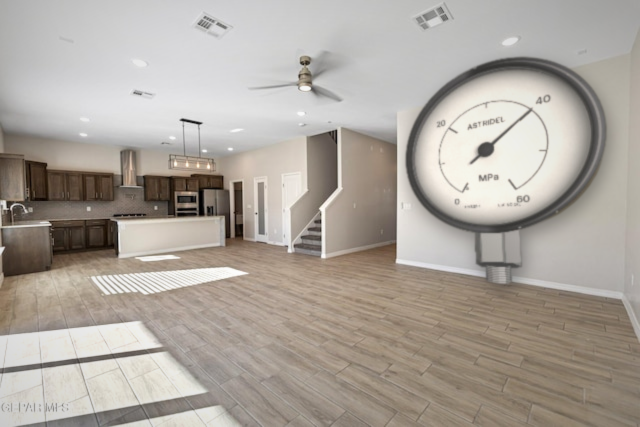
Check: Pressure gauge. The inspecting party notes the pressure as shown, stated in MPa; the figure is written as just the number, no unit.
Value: 40
